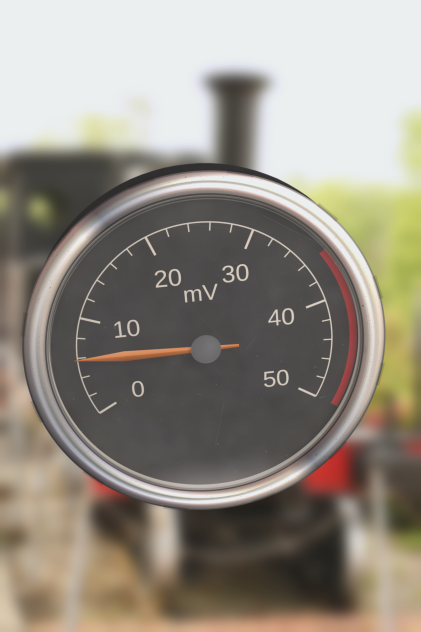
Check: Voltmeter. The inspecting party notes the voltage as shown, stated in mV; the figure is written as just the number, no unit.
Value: 6
